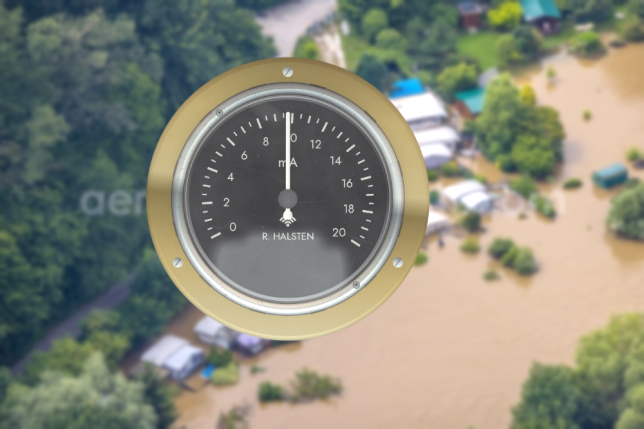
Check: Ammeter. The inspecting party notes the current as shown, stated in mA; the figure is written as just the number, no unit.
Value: 9.75
